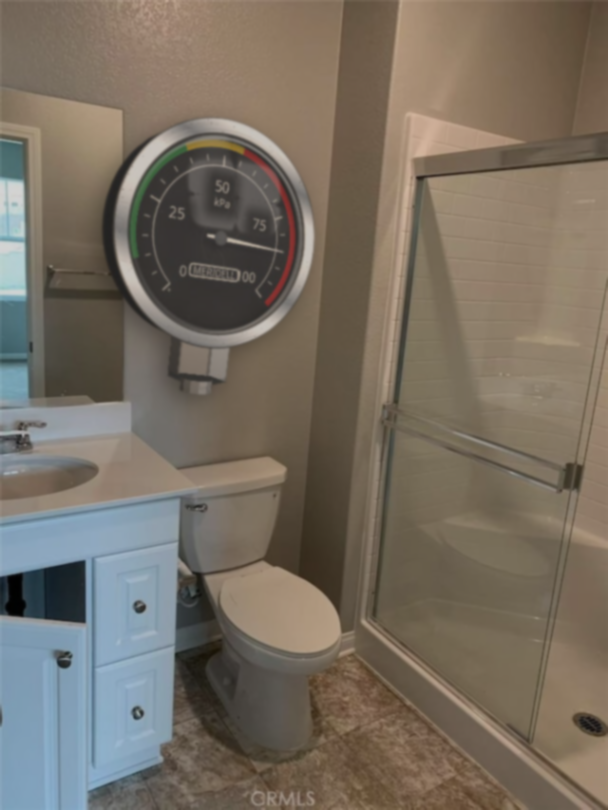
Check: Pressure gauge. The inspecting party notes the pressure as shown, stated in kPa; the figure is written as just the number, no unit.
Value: 85
